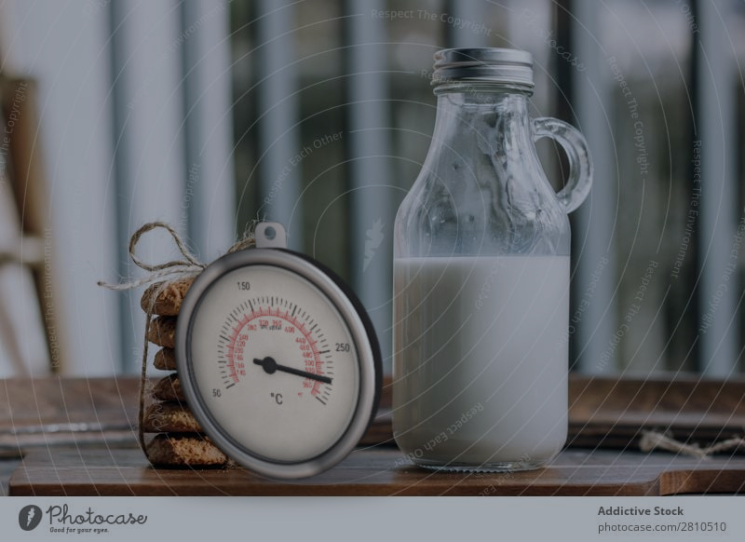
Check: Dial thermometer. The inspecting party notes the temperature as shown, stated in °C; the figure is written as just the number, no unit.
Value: 275
